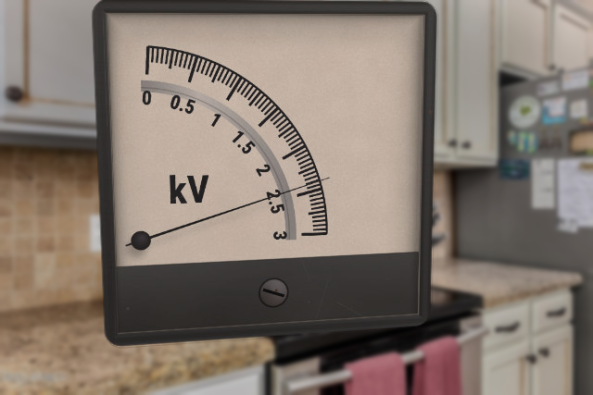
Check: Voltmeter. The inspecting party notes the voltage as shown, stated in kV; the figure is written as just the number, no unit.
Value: 2.4
